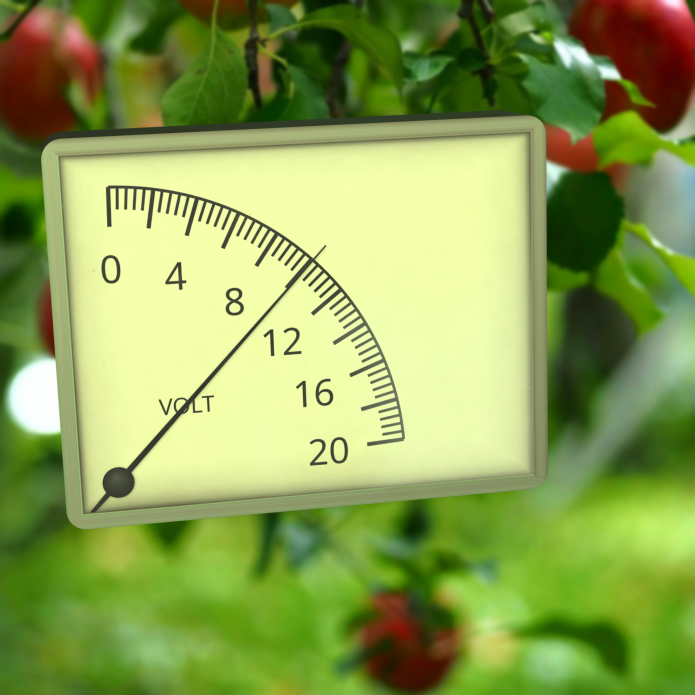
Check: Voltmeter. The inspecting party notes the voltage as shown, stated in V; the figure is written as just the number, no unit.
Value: 10
